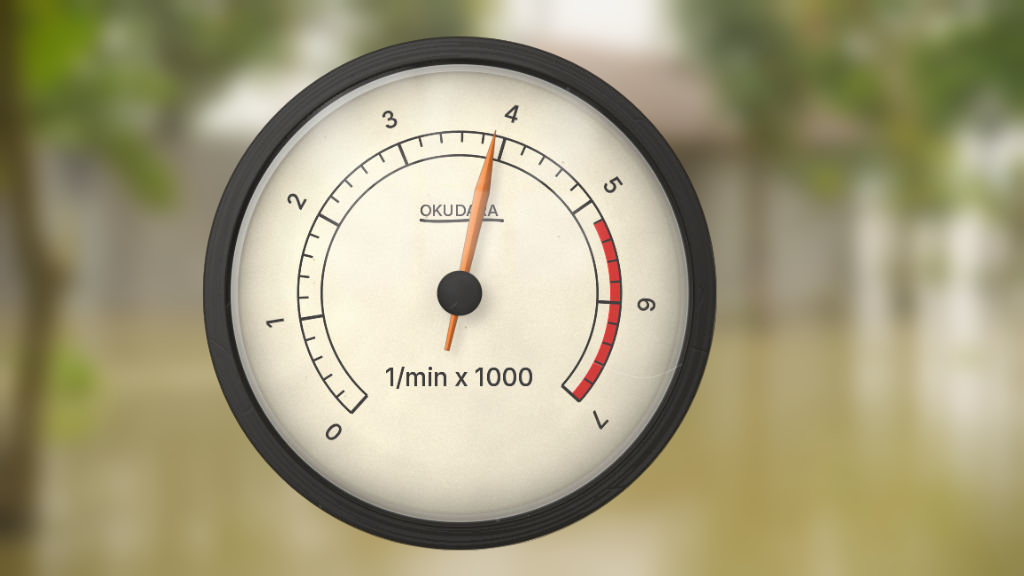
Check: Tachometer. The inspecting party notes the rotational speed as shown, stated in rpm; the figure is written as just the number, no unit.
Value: 3900
